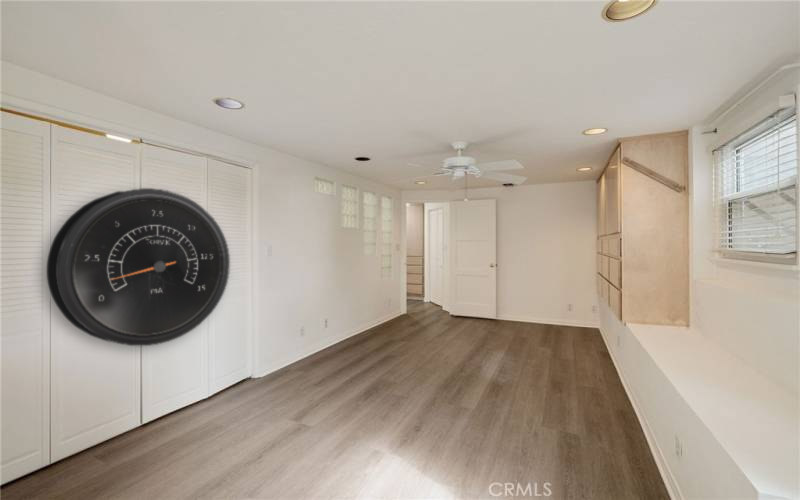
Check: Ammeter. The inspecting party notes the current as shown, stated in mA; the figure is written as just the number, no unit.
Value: 1
